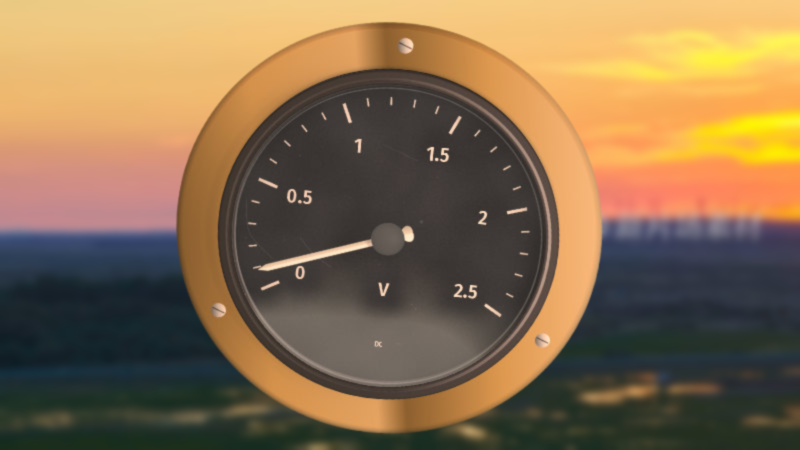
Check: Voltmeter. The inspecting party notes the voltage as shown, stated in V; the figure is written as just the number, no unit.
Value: 0.1
